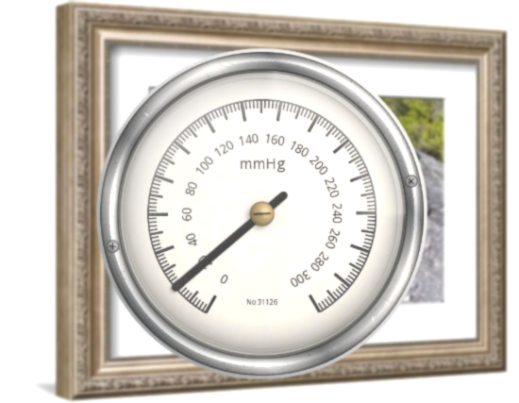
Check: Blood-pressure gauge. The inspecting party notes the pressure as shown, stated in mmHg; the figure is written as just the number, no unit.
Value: 20
